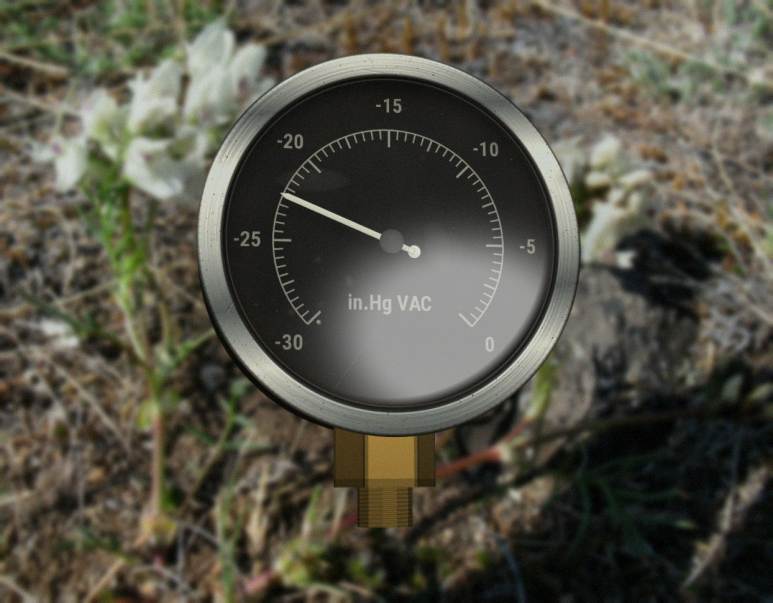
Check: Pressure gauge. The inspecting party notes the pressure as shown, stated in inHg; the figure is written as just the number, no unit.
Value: -22.5
